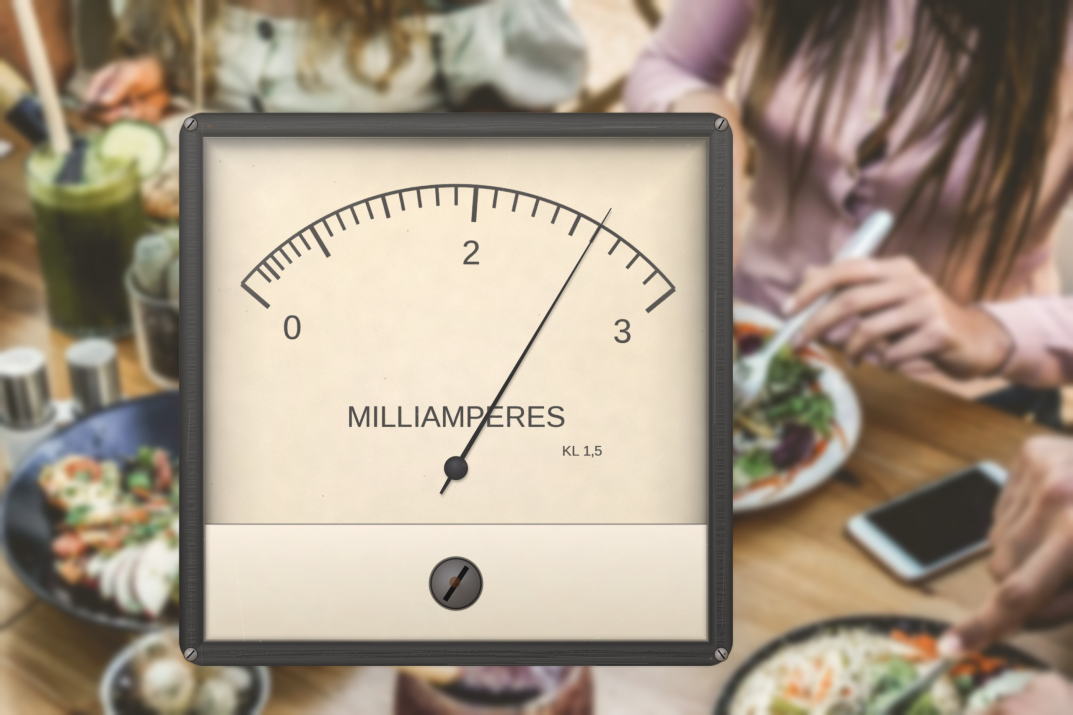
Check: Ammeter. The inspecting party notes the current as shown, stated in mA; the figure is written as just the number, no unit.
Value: 2.6
